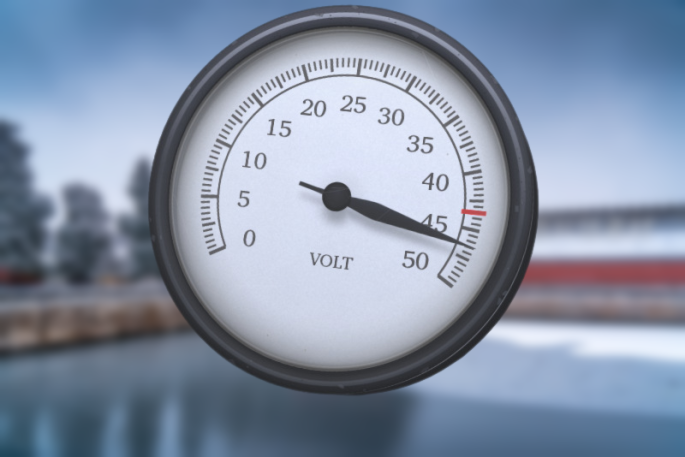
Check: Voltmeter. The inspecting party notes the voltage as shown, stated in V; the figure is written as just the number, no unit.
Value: 46.5
